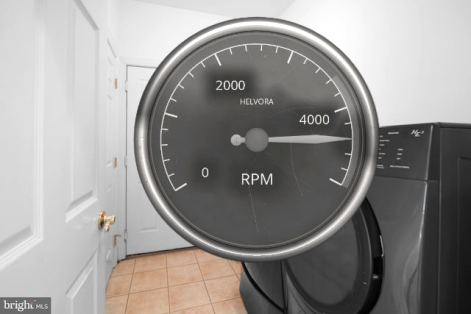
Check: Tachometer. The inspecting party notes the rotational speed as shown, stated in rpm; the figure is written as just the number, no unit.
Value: 4400
